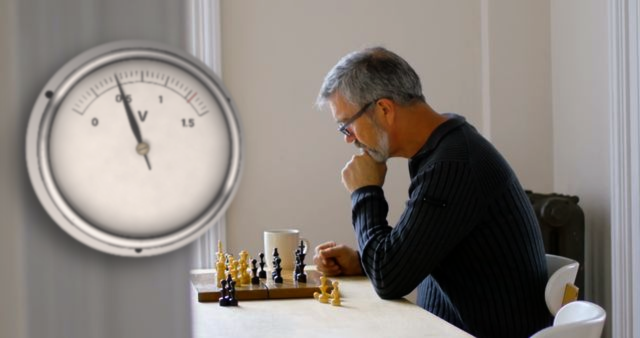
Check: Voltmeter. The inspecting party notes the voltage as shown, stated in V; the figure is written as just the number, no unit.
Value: 0.5
